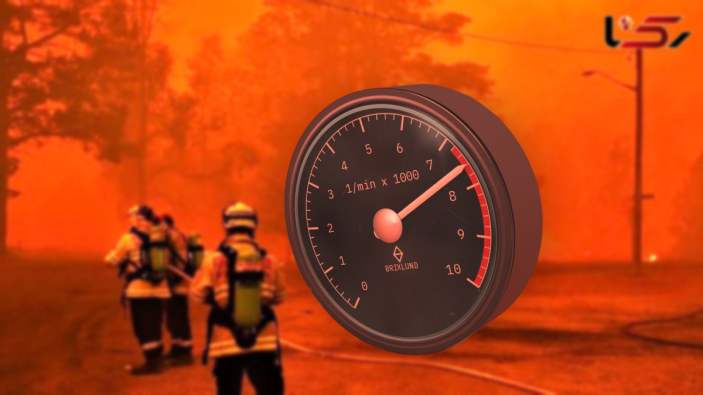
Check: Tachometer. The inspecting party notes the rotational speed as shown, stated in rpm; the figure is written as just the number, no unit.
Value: 7600
